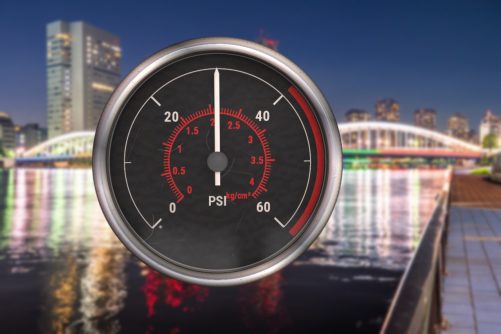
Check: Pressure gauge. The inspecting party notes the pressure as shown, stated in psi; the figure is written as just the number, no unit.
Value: 30
